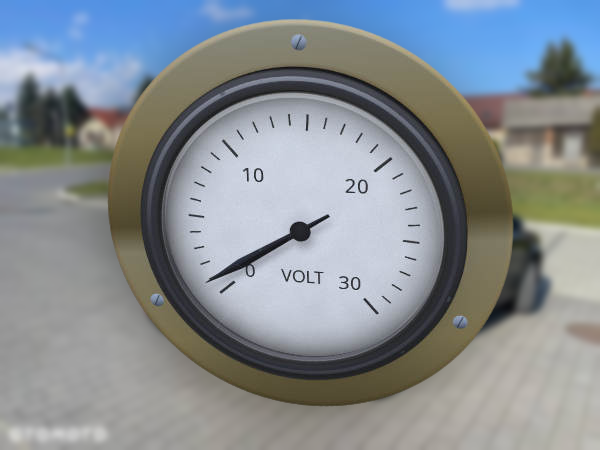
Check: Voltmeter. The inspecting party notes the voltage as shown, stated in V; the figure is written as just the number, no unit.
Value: 1
